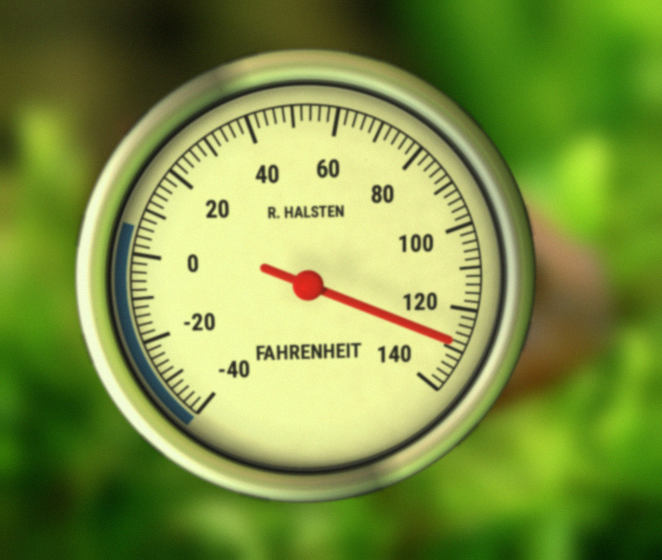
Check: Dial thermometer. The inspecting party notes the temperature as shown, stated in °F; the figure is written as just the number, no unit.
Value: 128
